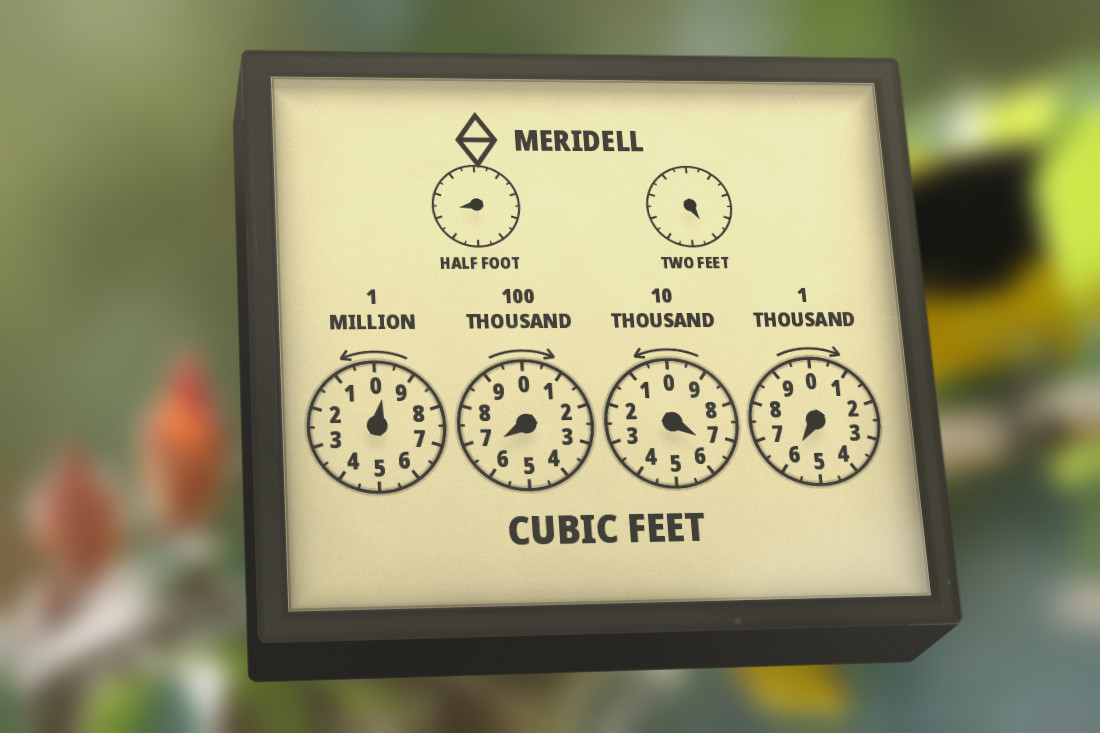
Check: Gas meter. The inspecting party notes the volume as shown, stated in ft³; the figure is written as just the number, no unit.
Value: 966600
